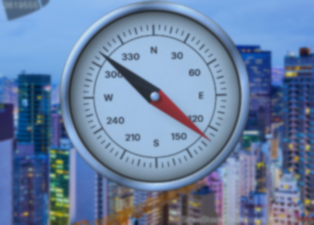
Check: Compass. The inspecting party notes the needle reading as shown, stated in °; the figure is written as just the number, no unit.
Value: 130
